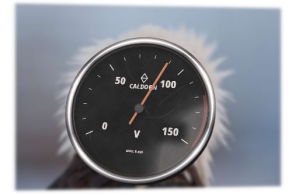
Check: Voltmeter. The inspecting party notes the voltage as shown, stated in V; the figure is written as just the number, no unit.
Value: 90
